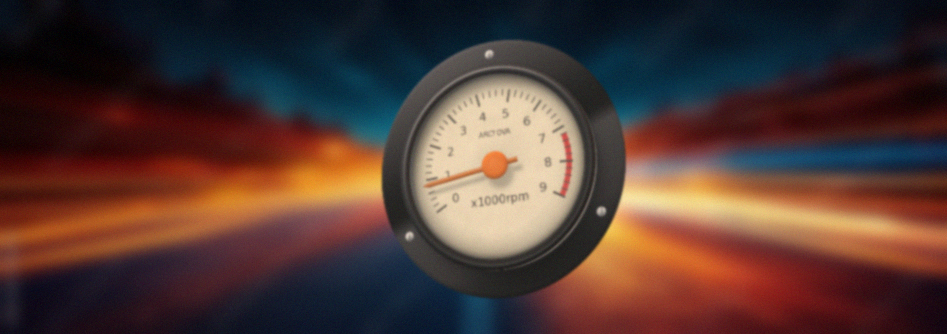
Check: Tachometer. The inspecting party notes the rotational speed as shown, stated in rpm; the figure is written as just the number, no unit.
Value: 800
